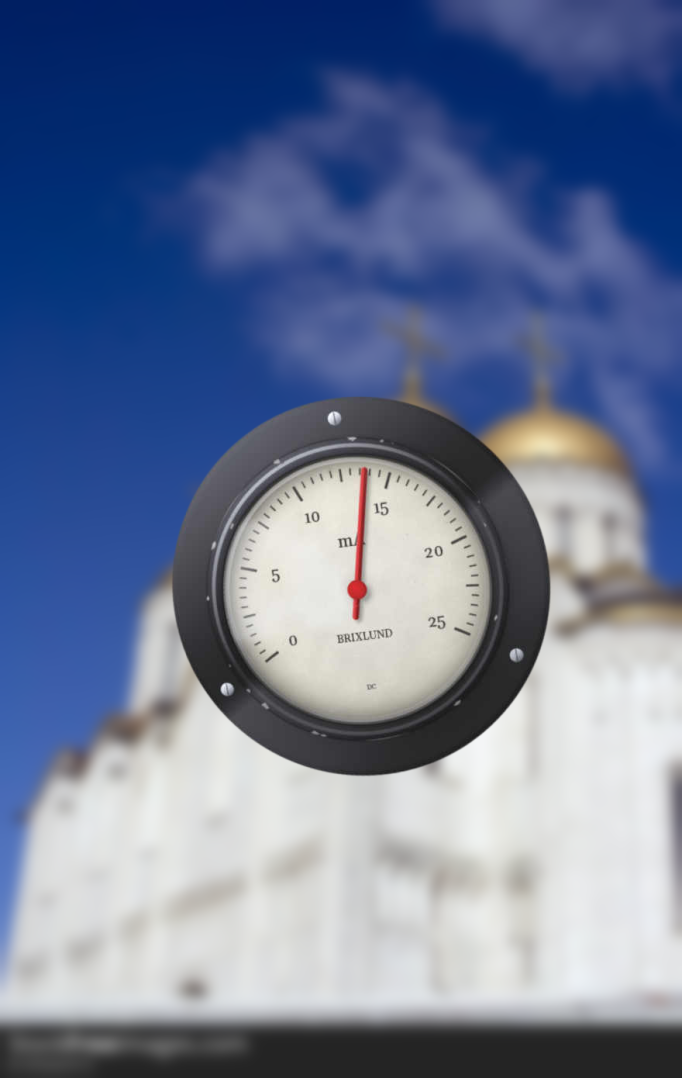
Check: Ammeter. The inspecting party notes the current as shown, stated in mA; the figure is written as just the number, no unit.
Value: 13.75
